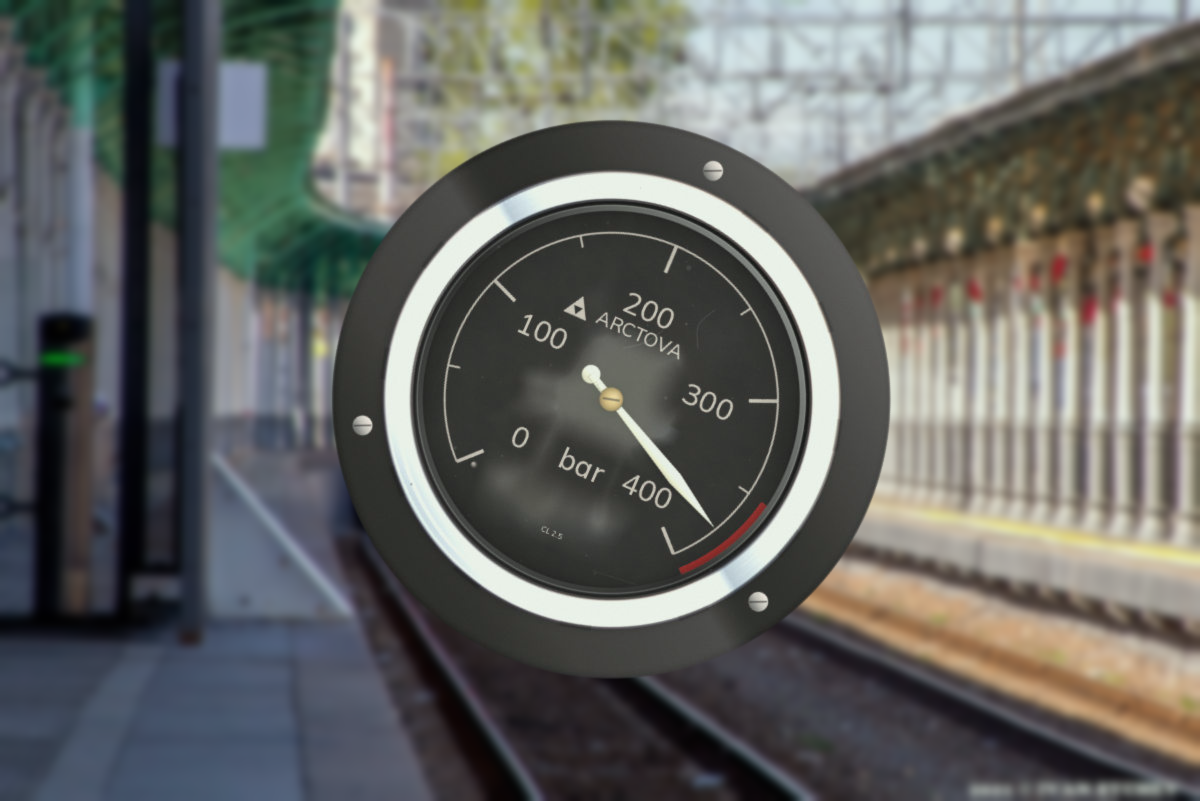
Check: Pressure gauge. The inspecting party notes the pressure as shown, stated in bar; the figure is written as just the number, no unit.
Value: 375
